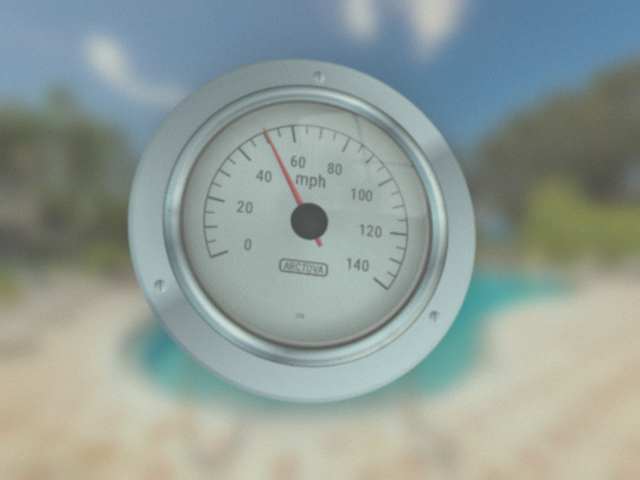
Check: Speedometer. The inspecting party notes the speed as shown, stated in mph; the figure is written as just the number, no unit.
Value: 50
